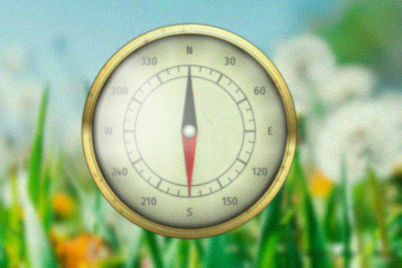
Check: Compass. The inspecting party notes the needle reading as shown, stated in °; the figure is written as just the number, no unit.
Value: 180
